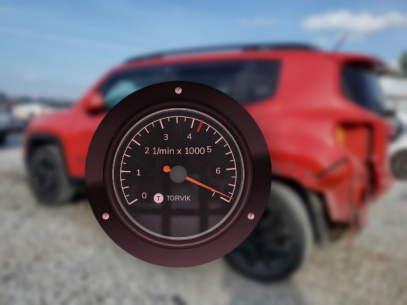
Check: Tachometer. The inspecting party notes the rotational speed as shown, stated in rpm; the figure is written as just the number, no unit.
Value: 6875
